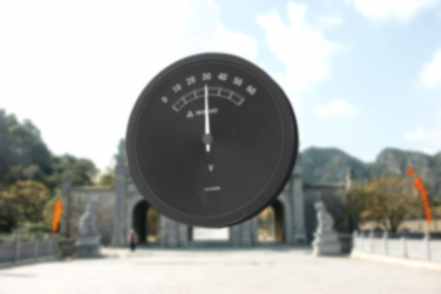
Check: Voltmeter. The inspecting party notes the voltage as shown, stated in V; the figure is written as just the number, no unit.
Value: 30
